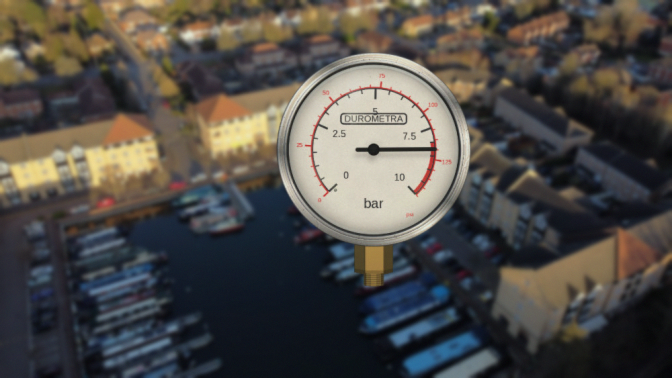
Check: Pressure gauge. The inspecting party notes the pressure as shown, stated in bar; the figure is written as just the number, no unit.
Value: 8.25
